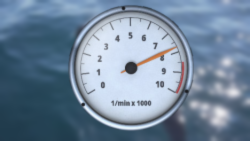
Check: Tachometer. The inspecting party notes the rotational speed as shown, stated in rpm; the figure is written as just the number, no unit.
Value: 7750
